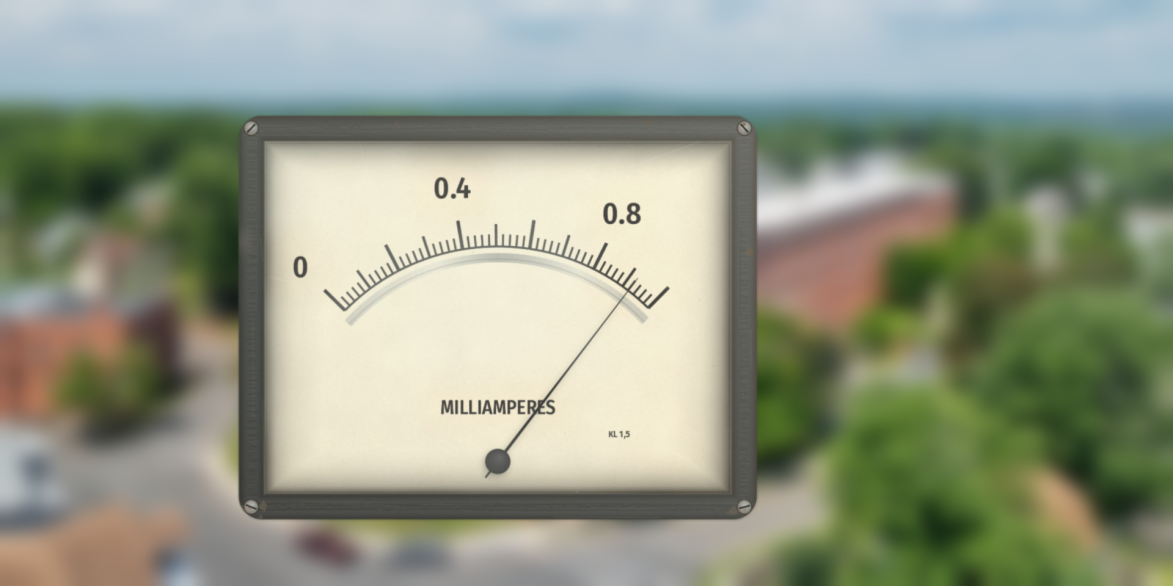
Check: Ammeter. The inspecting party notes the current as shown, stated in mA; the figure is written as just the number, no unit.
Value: 0.92
